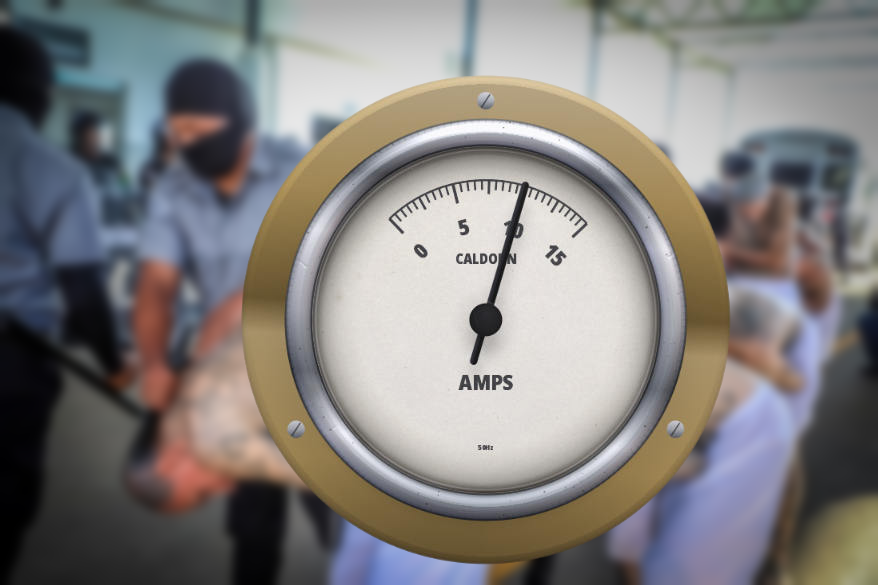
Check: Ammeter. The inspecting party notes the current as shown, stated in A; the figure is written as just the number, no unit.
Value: 10
